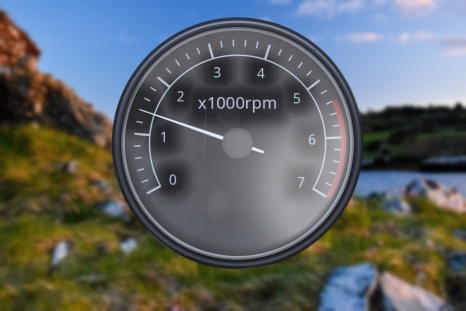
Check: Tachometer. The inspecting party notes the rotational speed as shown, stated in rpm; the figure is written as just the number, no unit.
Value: 1400
